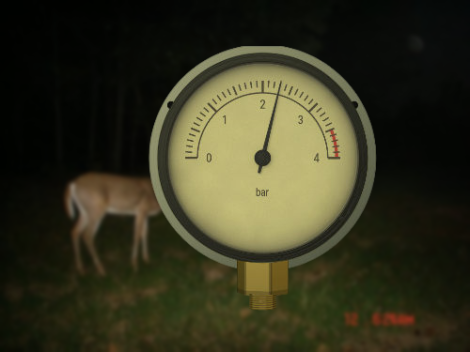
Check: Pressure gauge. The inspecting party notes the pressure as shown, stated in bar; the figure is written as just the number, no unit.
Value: 2.3
